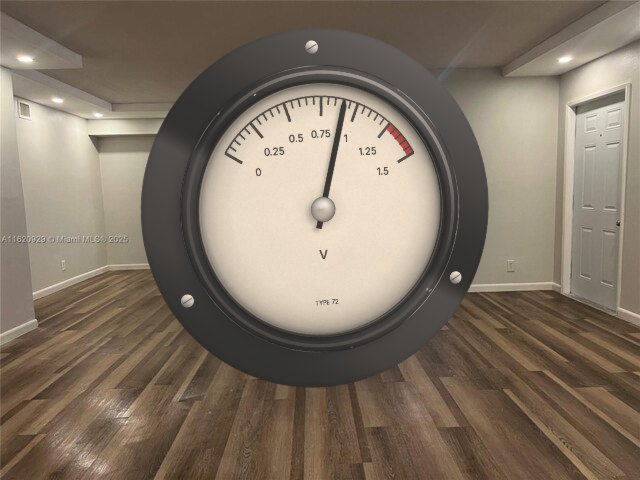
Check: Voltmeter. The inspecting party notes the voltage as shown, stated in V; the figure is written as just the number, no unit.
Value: 0.9
